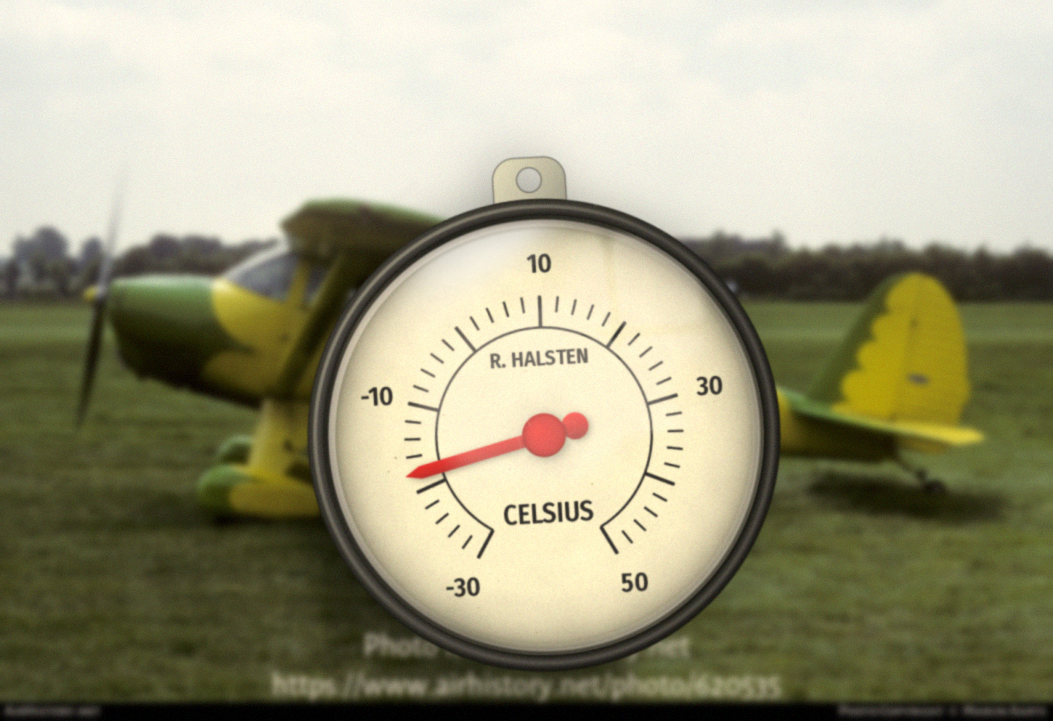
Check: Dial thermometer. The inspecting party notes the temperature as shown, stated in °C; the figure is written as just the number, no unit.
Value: -18
